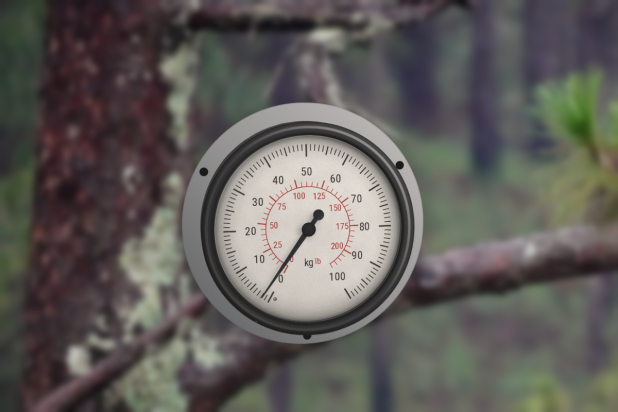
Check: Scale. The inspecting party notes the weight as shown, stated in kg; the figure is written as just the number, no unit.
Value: 2
